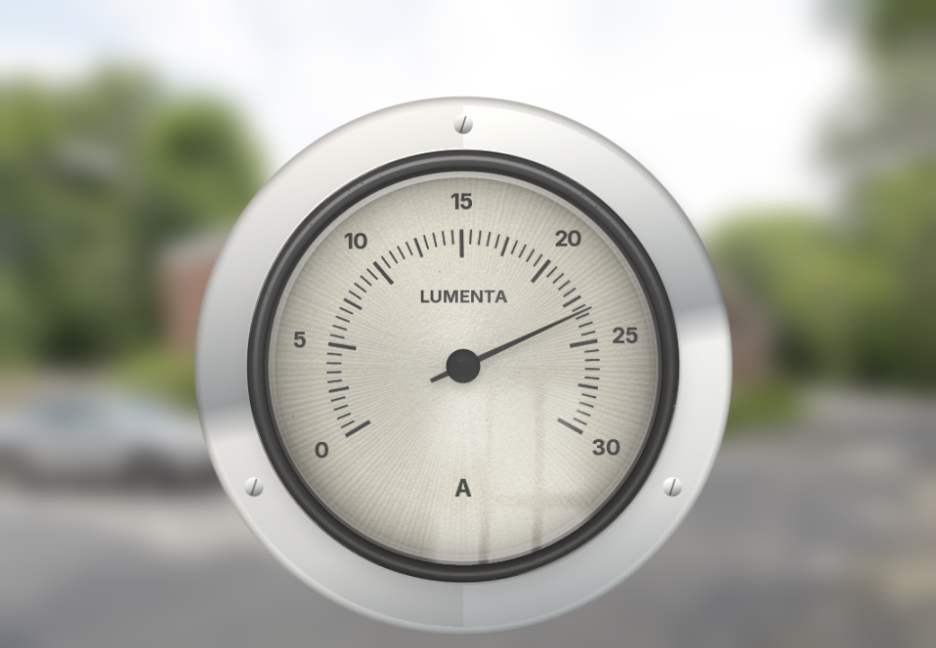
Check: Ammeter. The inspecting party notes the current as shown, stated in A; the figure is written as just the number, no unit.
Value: 23.25
